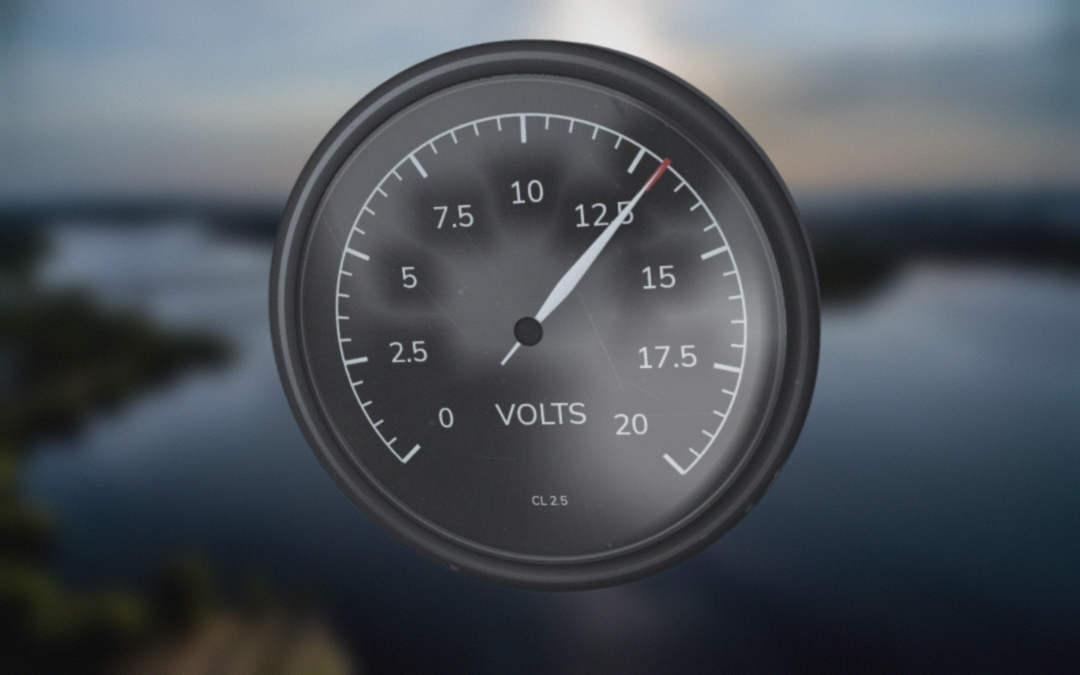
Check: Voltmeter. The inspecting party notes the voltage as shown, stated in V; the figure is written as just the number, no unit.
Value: 13
